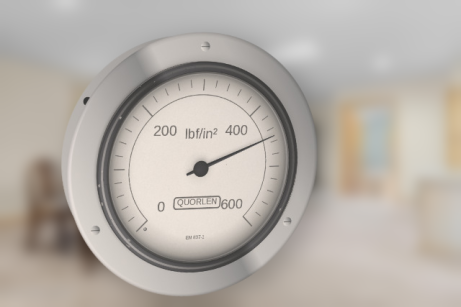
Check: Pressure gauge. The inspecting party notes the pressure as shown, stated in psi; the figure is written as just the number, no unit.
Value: 450
